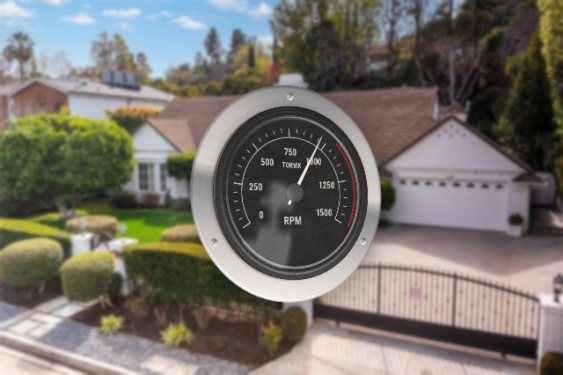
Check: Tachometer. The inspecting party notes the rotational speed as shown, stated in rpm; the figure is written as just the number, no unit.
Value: 950
